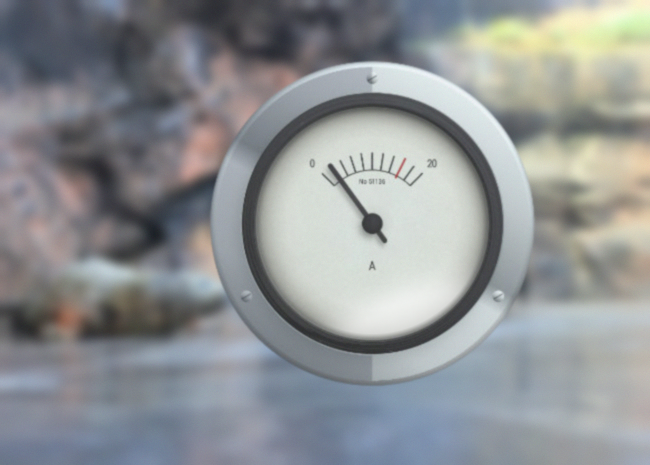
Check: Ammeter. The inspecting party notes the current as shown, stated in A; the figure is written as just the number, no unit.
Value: 2
